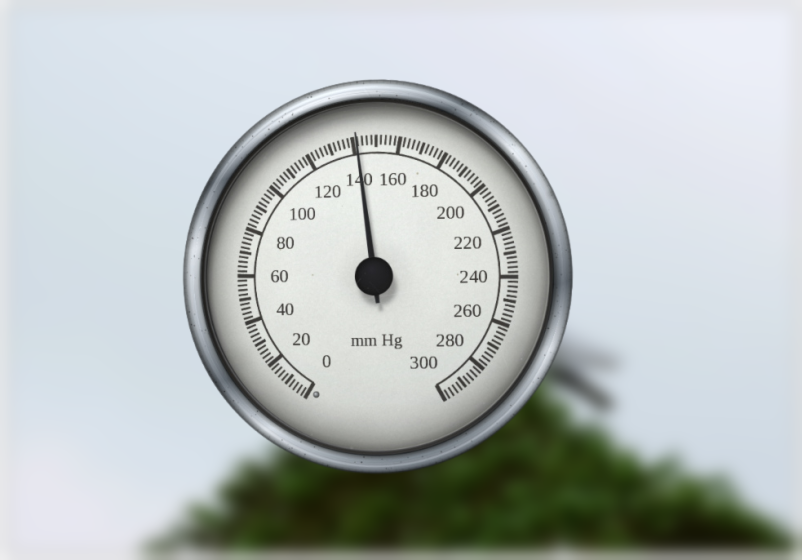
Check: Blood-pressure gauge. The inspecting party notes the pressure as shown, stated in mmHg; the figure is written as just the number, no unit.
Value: 142
